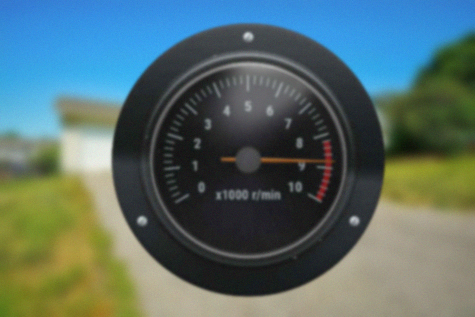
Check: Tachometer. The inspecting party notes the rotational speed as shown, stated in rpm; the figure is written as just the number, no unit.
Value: 8800
